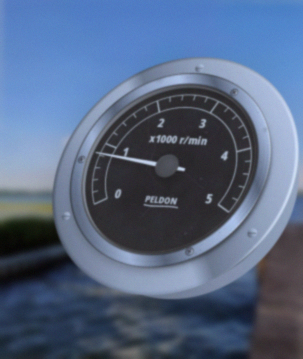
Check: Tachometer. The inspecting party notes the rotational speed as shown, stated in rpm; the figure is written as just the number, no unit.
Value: 800
